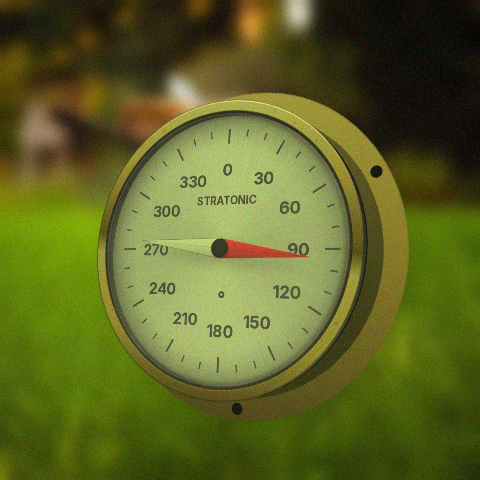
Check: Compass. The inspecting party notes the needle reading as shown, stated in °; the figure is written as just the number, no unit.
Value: 95
